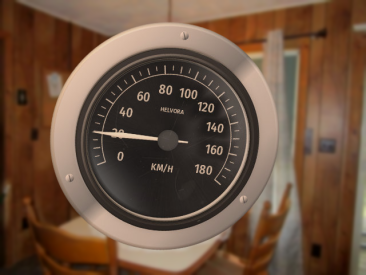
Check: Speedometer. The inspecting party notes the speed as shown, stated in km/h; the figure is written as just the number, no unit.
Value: 20
